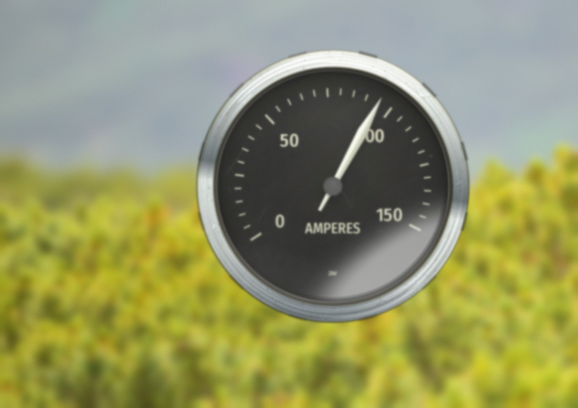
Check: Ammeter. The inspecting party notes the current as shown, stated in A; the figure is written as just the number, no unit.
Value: 95
